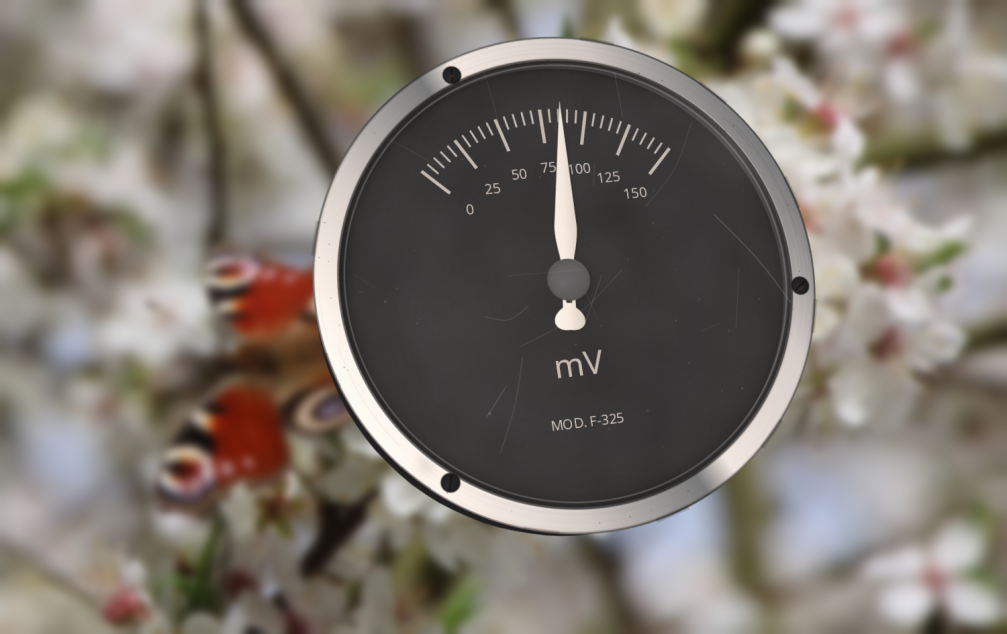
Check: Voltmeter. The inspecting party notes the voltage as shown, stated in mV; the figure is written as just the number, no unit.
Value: 85
